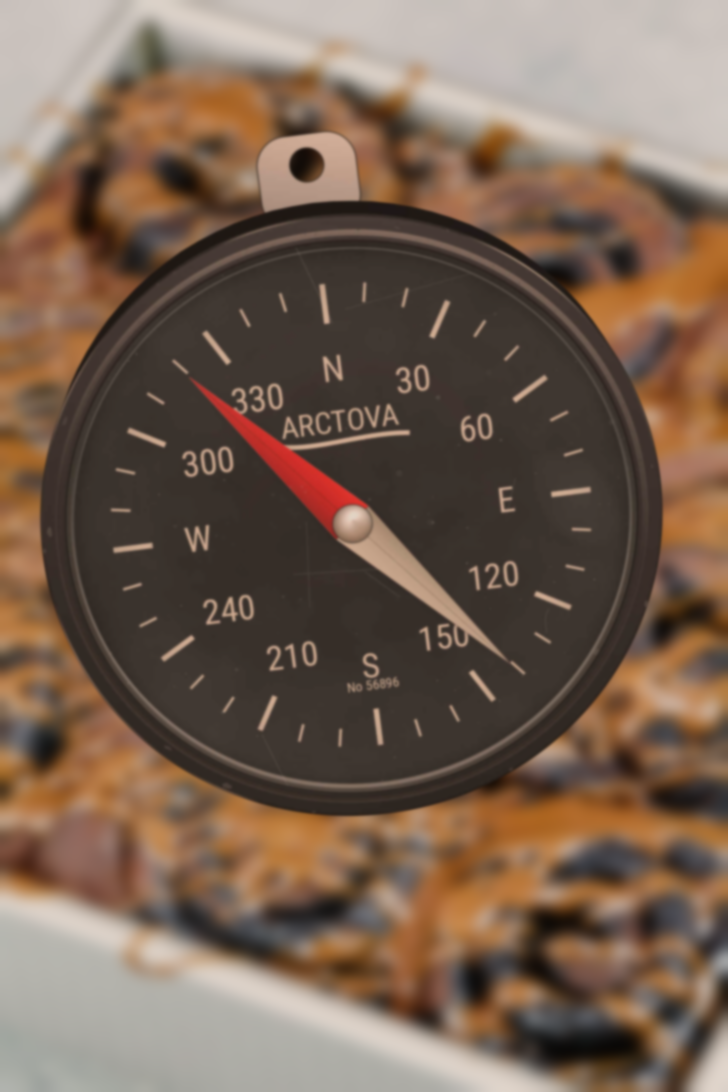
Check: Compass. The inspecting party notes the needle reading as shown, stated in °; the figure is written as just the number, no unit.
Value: 320
